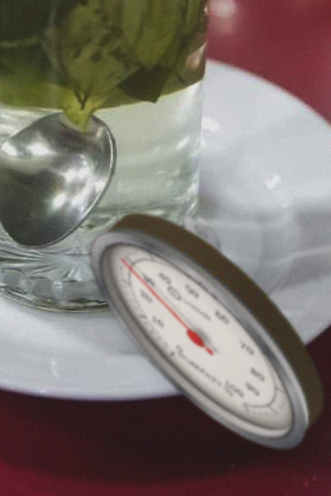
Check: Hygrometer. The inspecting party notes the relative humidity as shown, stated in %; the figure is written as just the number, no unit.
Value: 30
